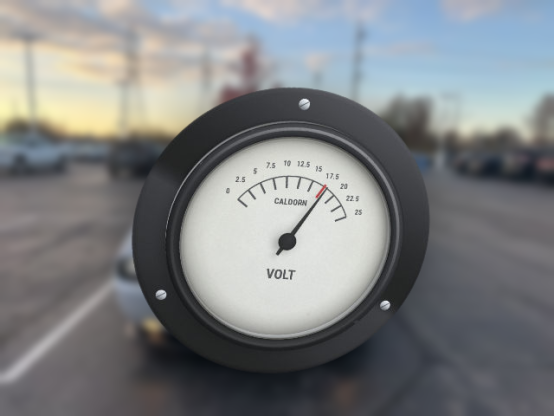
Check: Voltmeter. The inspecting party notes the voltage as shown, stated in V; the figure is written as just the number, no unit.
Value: 17.5
